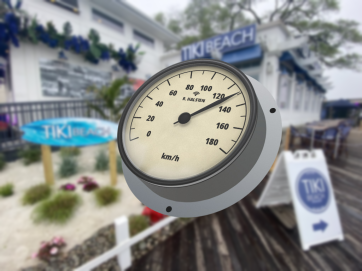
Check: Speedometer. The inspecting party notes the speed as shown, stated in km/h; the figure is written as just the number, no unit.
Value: 130
